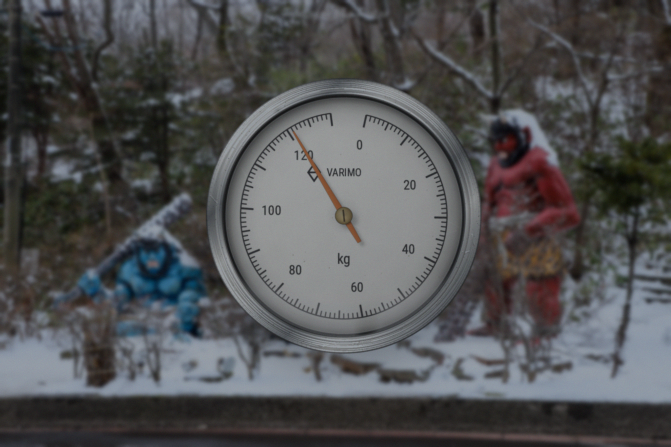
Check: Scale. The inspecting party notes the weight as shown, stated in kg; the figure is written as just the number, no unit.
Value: 121
